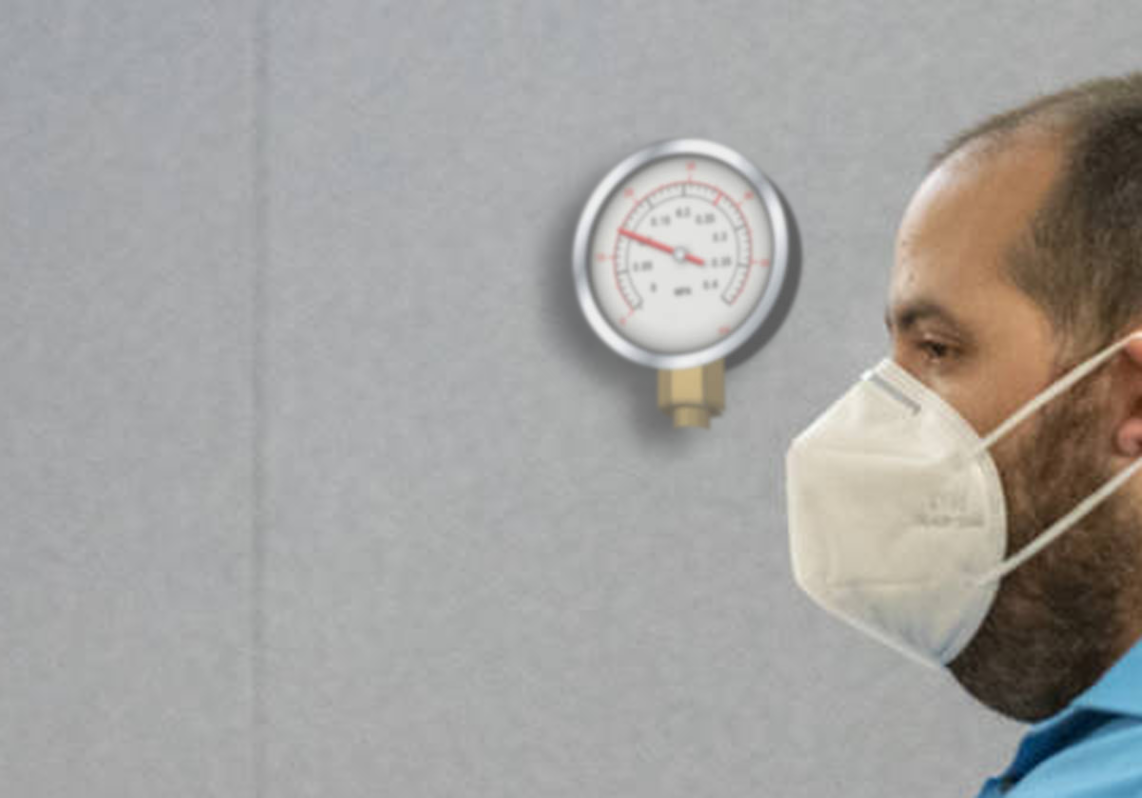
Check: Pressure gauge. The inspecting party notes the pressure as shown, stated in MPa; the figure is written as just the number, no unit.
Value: 0.1
